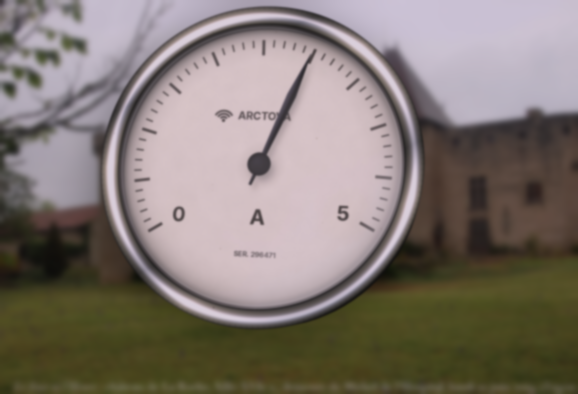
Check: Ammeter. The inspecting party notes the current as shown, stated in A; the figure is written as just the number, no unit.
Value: 3
